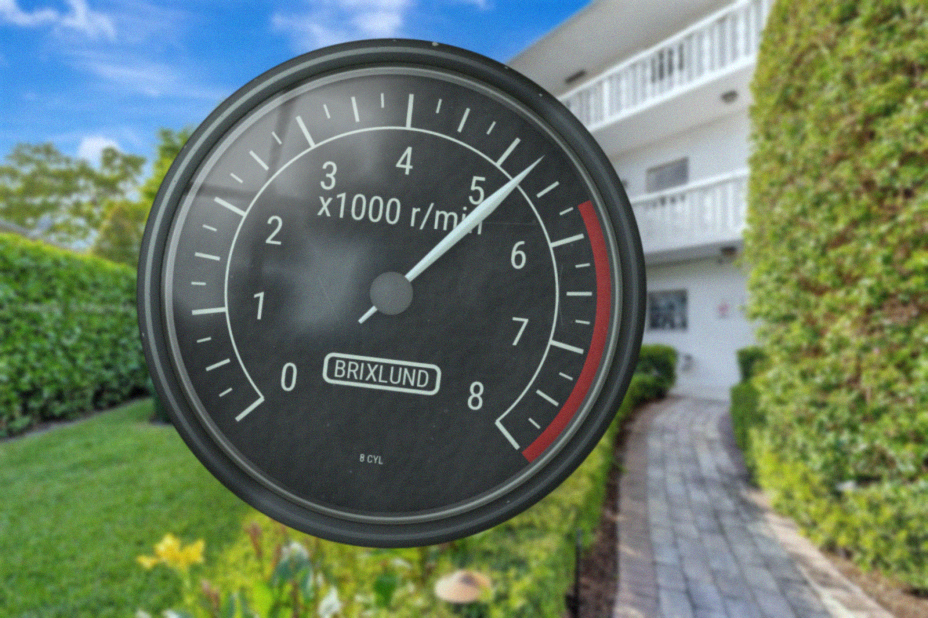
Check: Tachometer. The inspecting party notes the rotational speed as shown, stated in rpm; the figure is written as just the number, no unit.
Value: 5250
